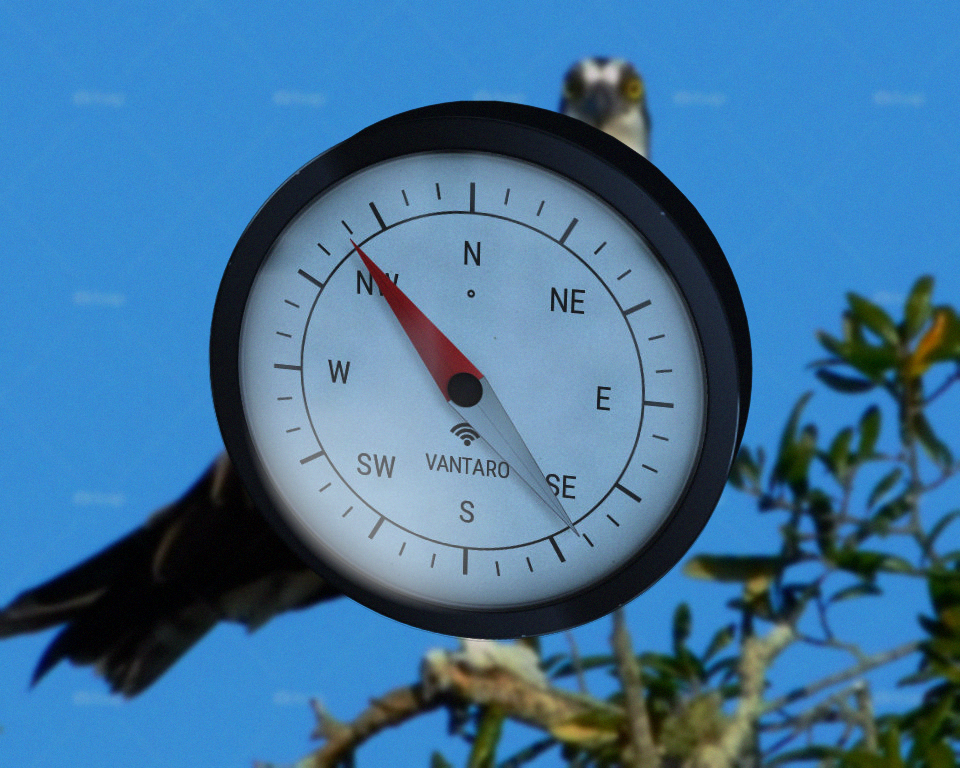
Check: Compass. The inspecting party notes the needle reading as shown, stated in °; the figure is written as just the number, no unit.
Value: 320
